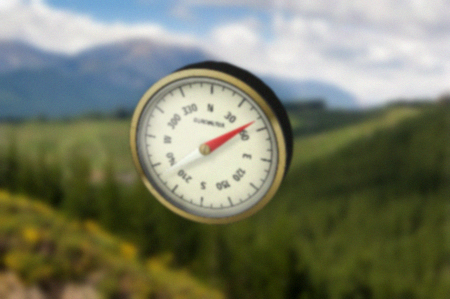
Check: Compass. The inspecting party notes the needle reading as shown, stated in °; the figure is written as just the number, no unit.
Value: 50
